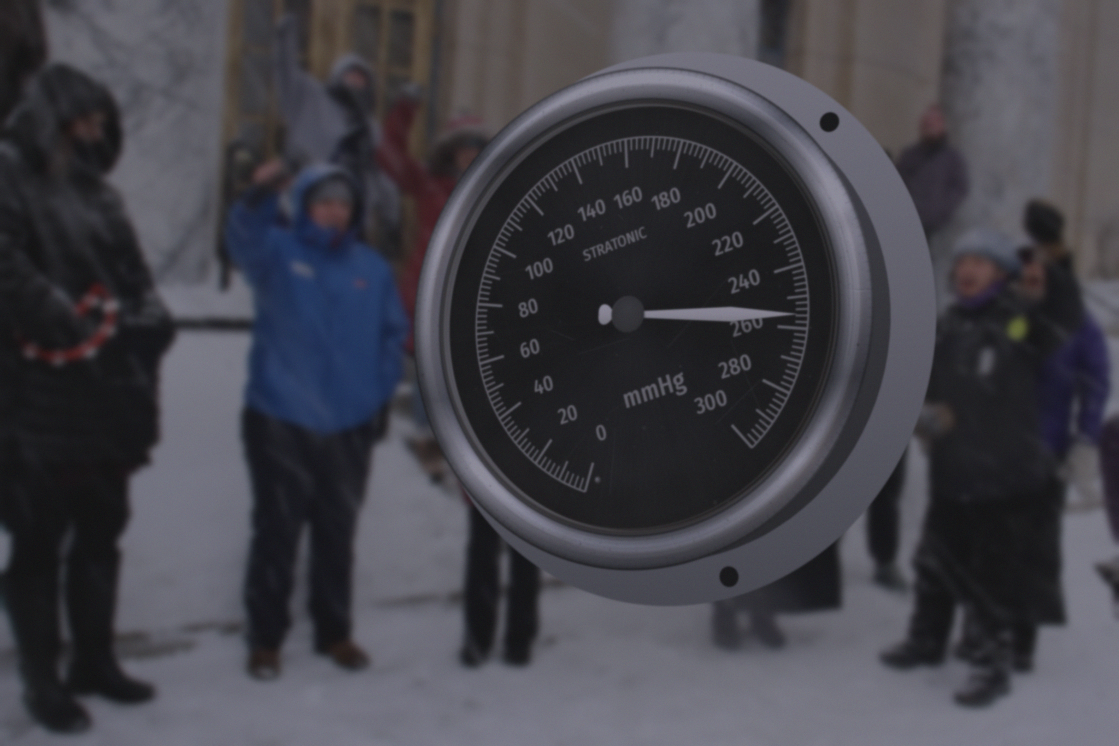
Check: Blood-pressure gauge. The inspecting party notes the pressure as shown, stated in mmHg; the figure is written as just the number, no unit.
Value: 256
